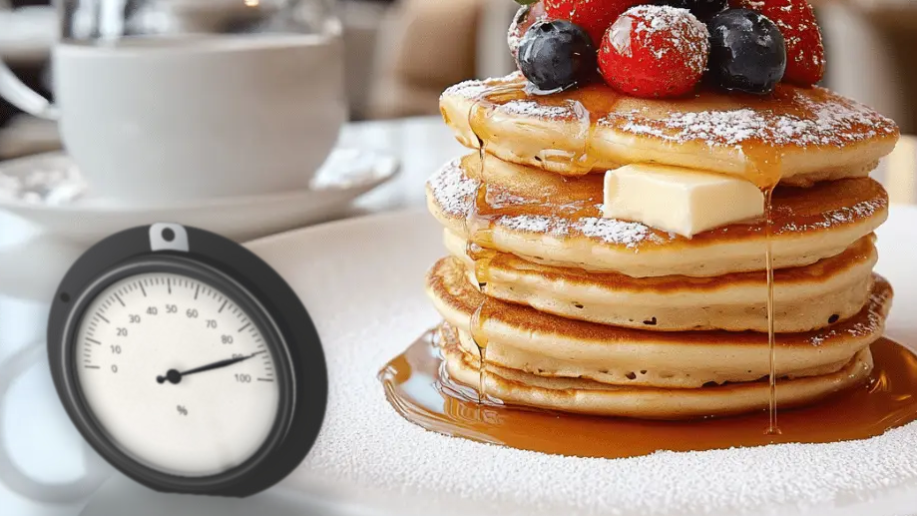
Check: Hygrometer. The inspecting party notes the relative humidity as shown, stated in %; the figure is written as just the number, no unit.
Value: 90
